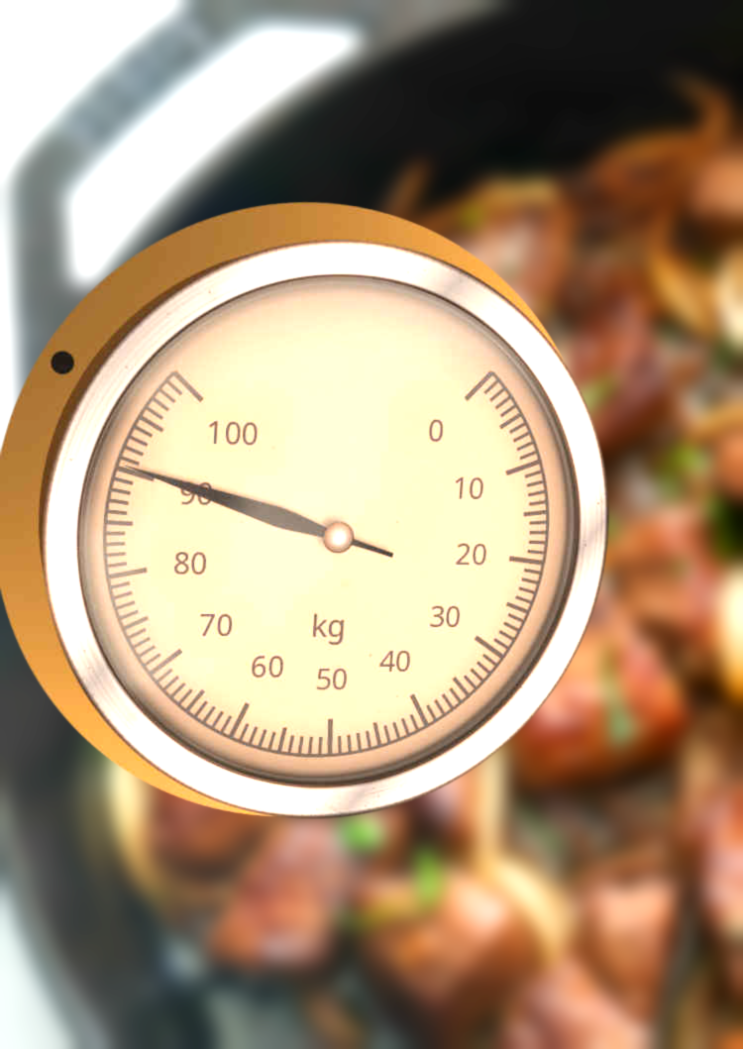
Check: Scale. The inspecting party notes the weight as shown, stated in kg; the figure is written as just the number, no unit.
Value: 90.5
